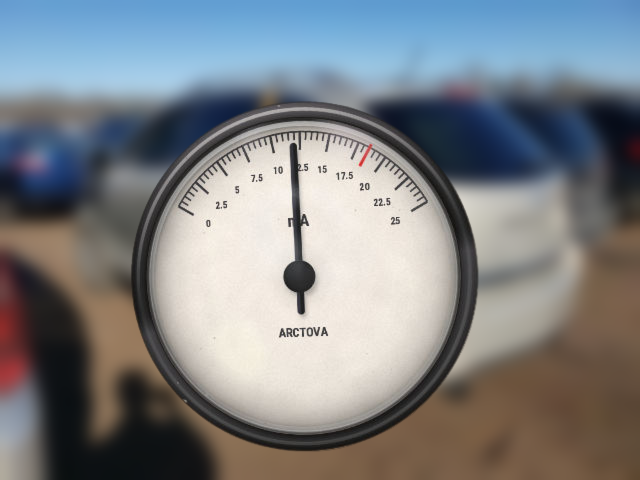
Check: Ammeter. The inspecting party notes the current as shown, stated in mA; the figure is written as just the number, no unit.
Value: 12
